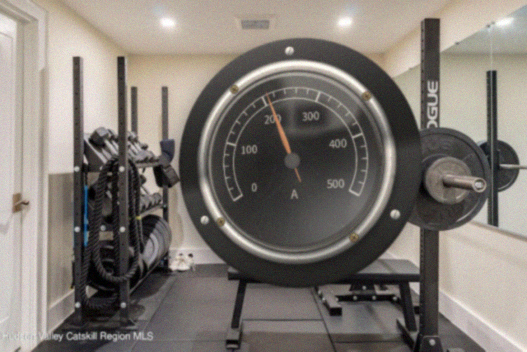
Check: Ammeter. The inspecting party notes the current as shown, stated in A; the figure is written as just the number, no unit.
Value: 210
